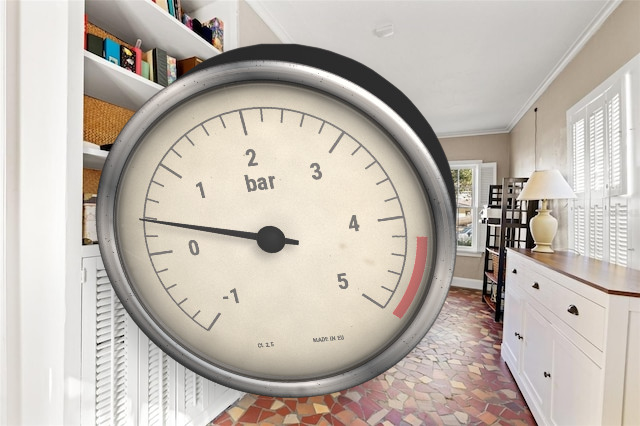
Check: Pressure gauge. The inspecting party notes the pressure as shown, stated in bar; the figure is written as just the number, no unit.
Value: 0.4
